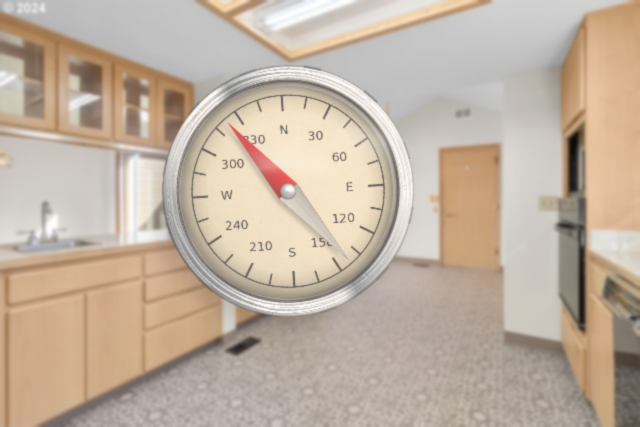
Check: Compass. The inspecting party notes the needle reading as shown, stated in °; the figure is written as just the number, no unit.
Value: 322.5
